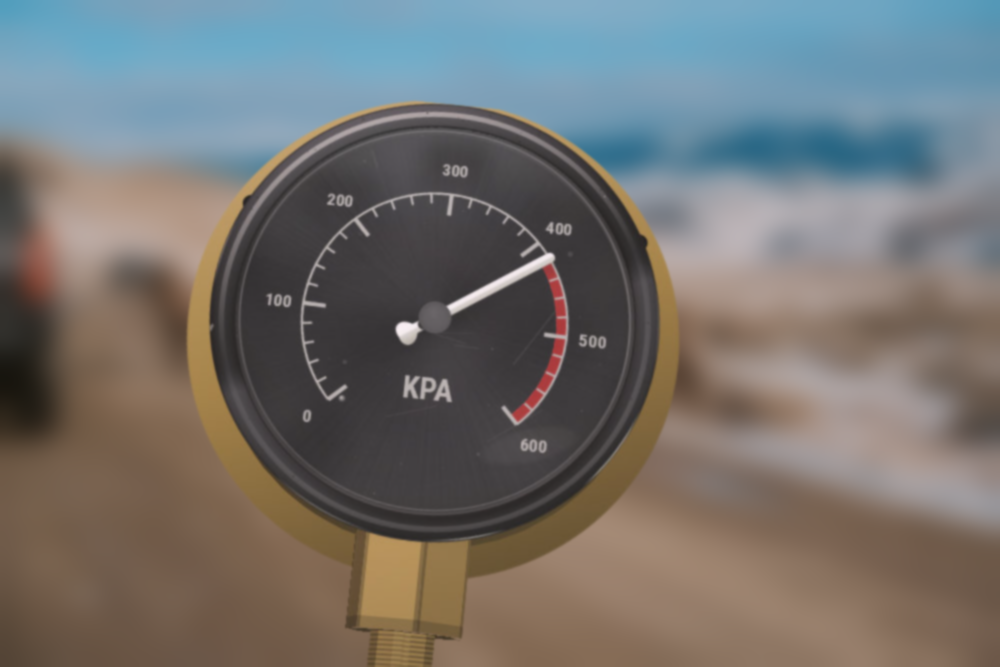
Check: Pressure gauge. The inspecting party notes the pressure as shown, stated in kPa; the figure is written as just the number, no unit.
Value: 420
